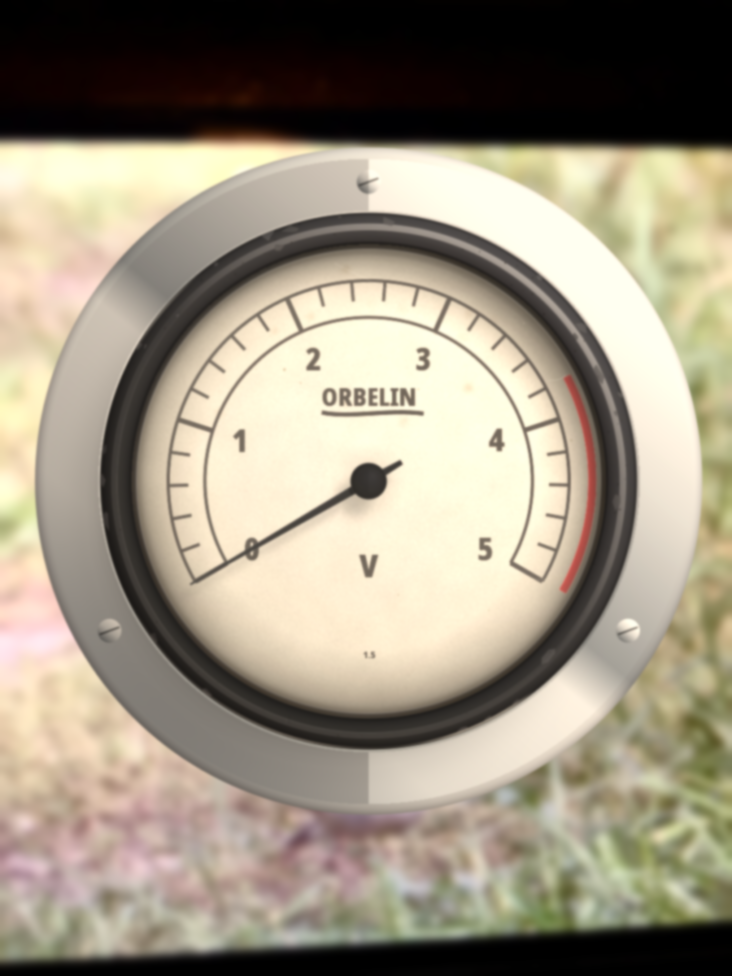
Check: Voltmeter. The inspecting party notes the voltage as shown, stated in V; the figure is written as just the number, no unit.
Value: 0
